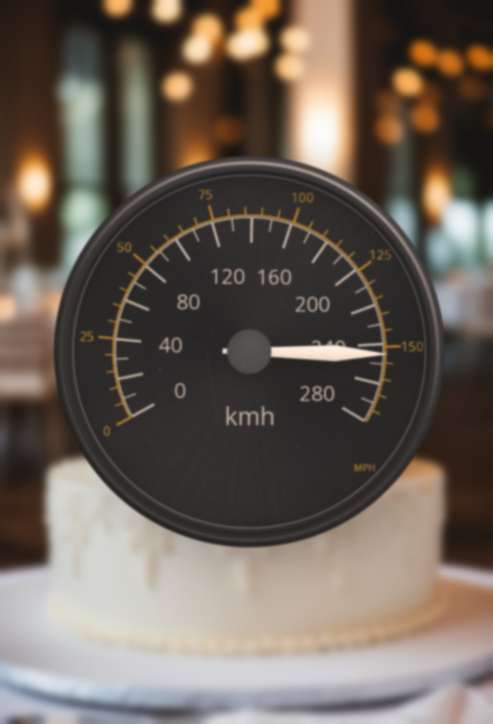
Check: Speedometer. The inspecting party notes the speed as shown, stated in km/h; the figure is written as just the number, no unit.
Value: 245
